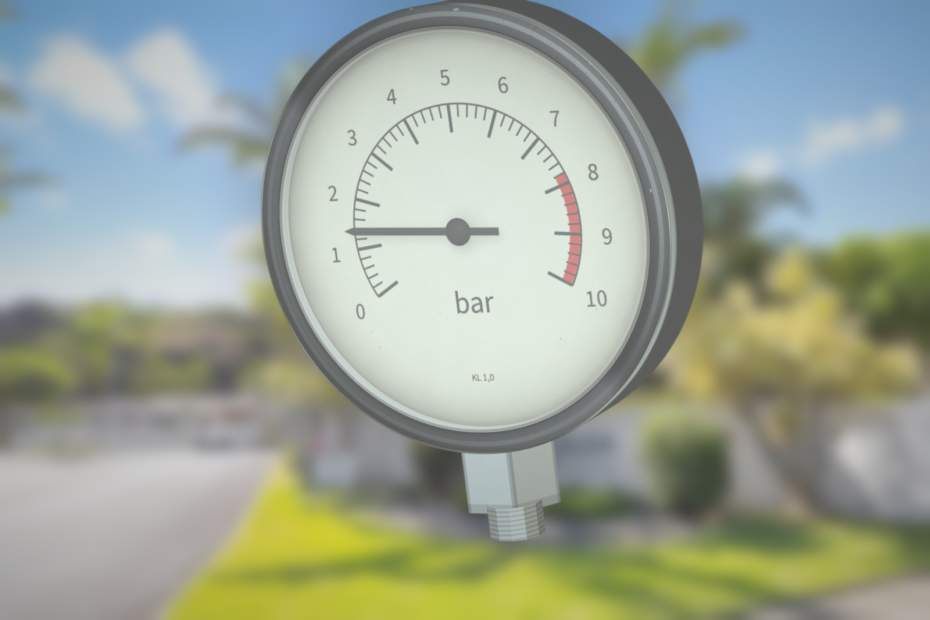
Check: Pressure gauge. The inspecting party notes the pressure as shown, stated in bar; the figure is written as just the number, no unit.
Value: 1.4
